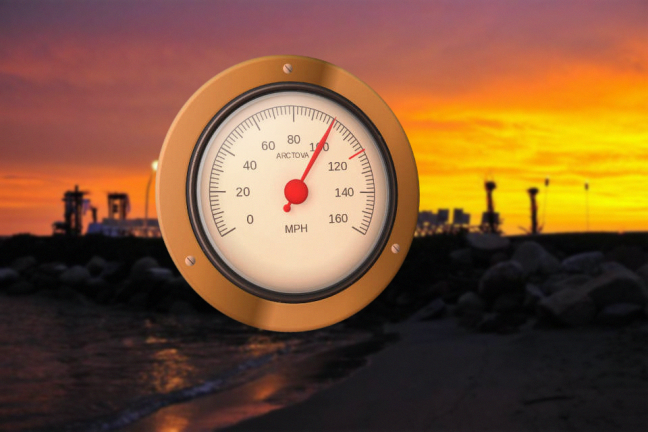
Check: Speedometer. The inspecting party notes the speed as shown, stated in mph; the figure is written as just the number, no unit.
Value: 100
